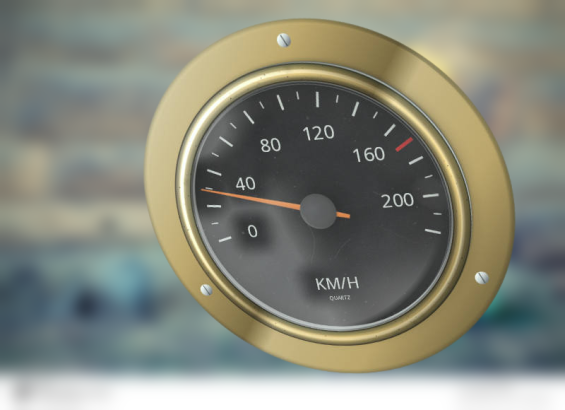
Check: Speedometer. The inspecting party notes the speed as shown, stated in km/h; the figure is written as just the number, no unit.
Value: 30
